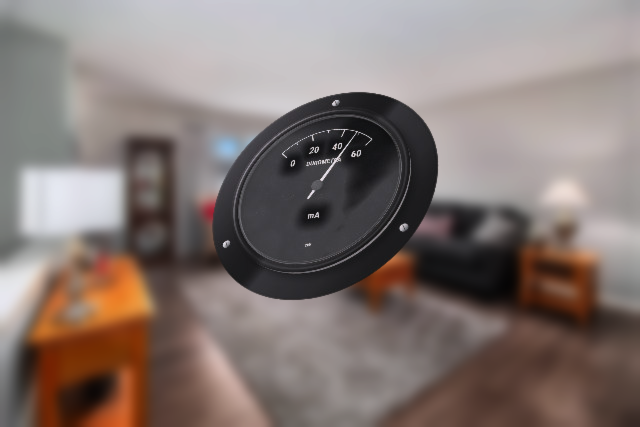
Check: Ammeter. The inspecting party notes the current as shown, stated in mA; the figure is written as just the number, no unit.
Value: 50
